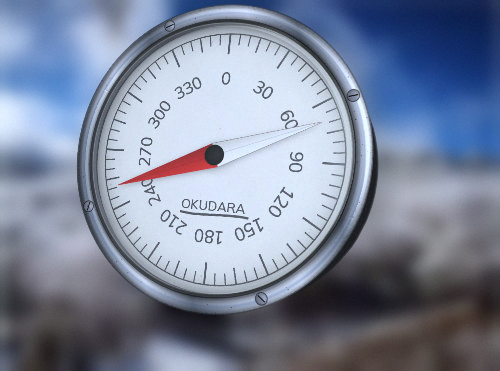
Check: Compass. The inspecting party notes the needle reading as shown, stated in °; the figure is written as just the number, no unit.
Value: 250
